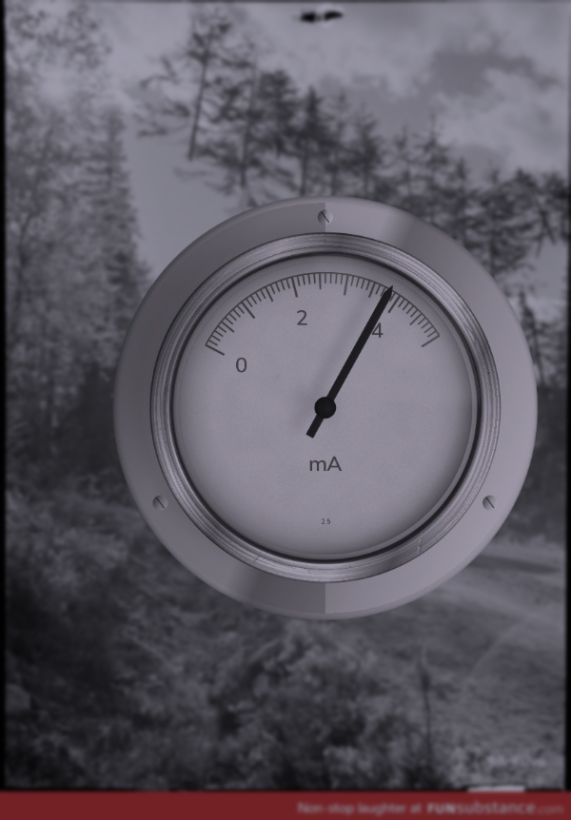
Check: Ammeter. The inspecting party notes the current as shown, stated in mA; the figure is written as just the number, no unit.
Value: 3.8
